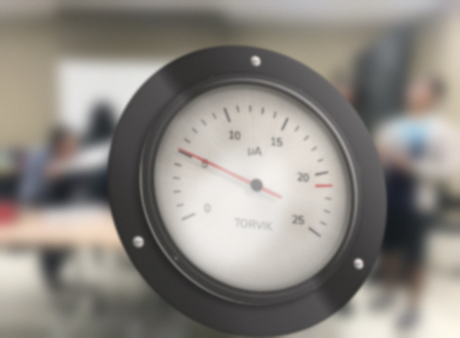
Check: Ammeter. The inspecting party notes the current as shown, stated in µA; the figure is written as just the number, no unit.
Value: 5
